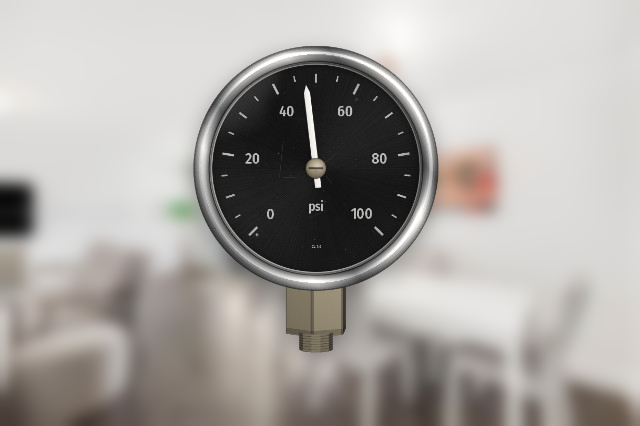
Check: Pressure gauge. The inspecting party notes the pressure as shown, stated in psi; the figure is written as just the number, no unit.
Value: 47.5
